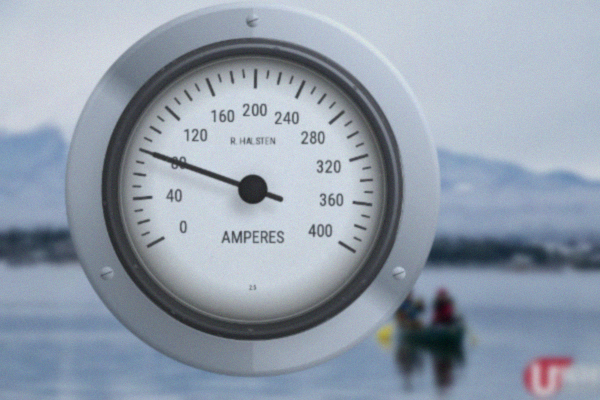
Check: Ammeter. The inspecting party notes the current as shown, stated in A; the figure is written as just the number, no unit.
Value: 80
